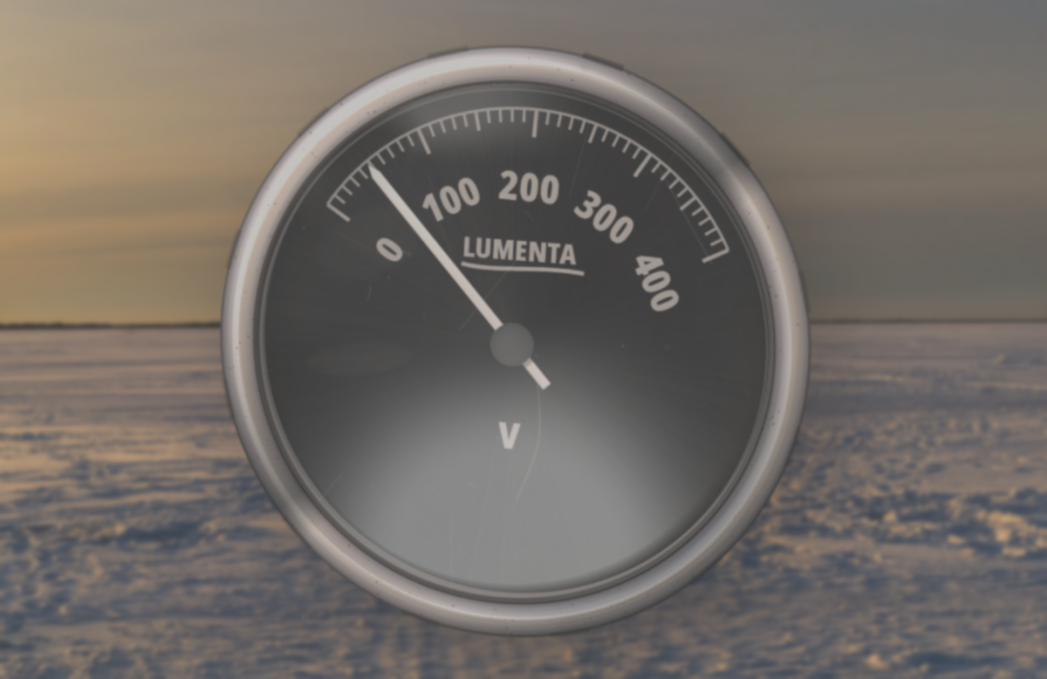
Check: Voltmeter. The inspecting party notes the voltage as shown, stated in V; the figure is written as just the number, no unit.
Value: 50
